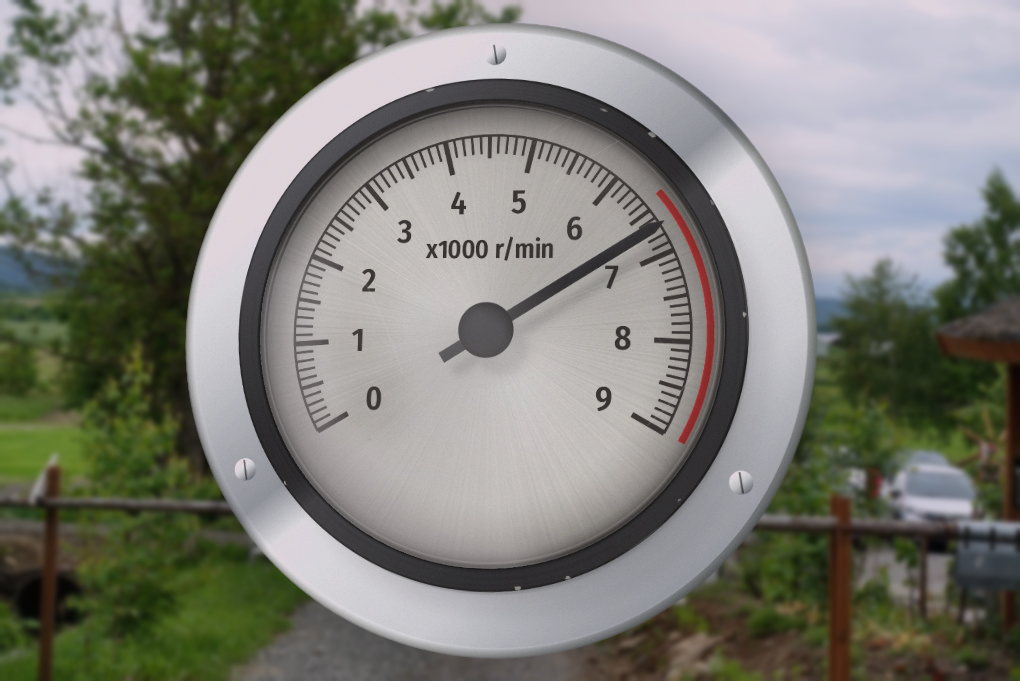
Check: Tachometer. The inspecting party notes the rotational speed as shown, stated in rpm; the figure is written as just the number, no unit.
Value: 6700
